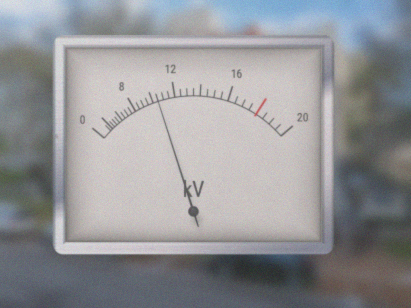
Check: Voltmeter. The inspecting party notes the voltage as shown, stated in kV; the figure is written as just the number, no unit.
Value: 10.5
